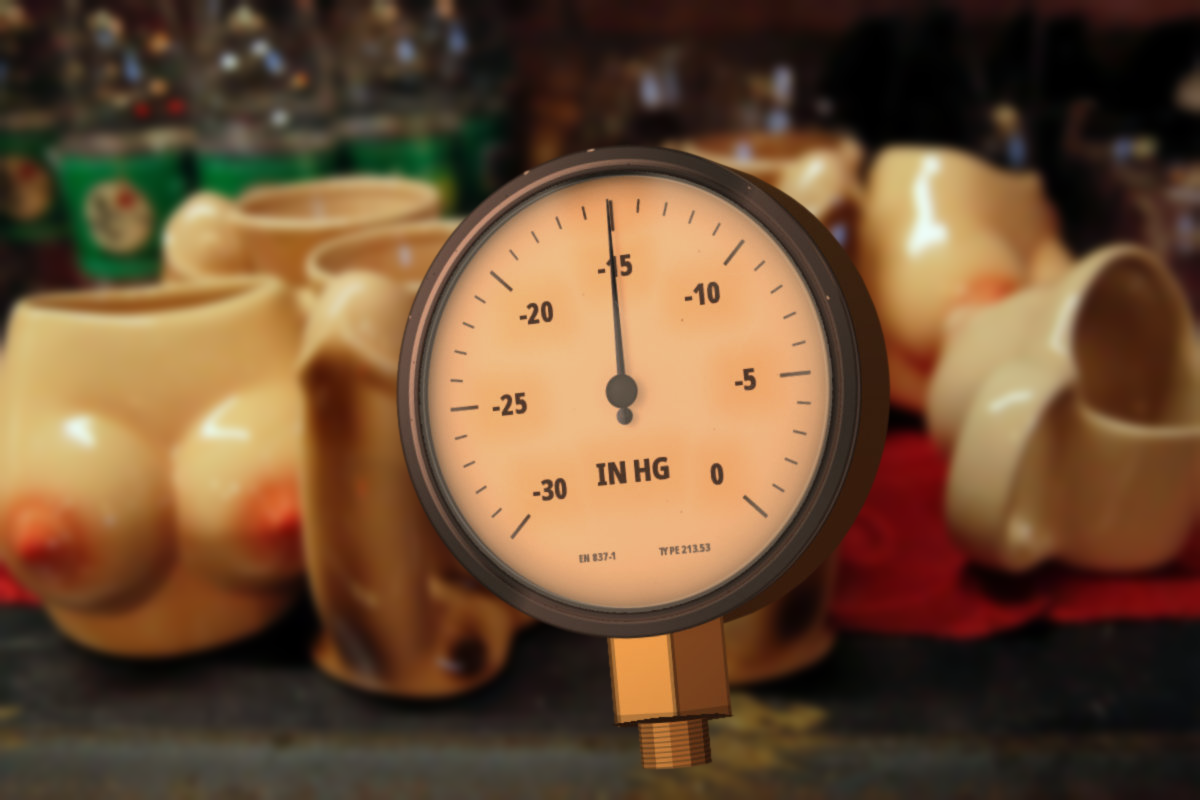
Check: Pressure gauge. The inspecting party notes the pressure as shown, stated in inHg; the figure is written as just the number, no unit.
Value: -15
